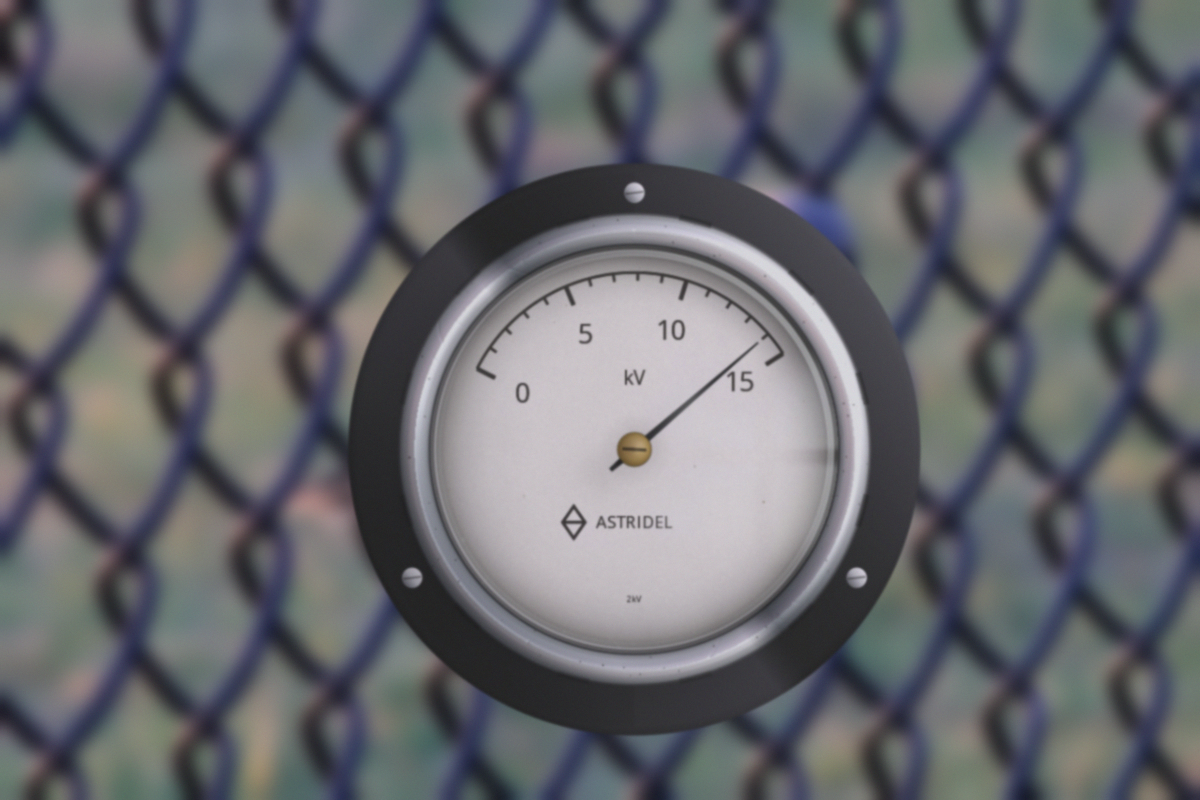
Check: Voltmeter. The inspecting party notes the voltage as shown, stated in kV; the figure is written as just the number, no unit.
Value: 14
